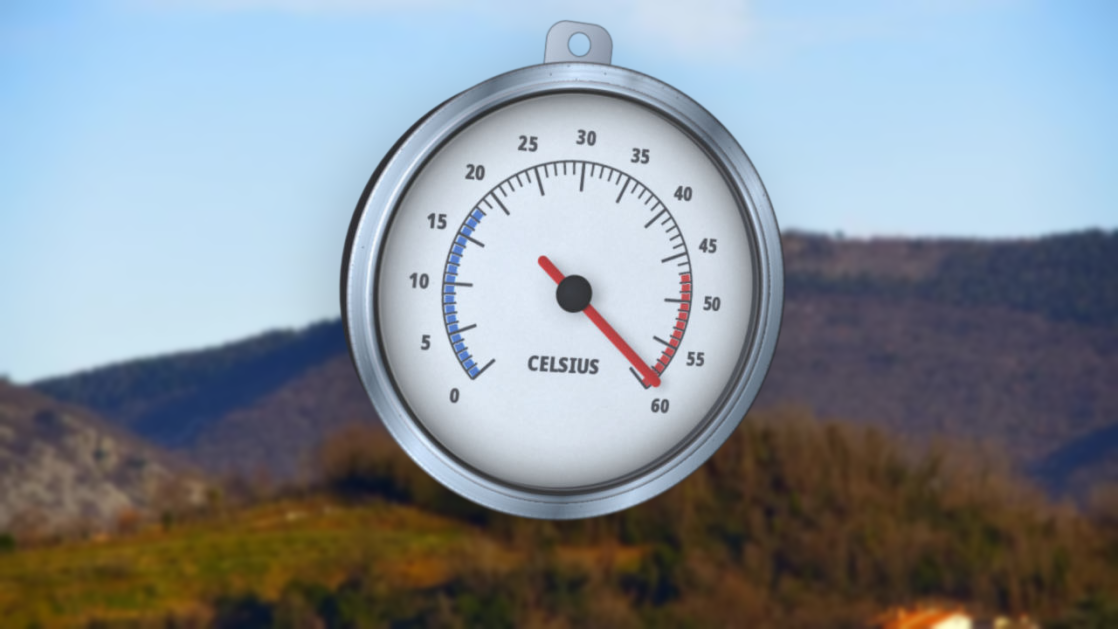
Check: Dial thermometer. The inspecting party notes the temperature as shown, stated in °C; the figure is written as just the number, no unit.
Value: 59
